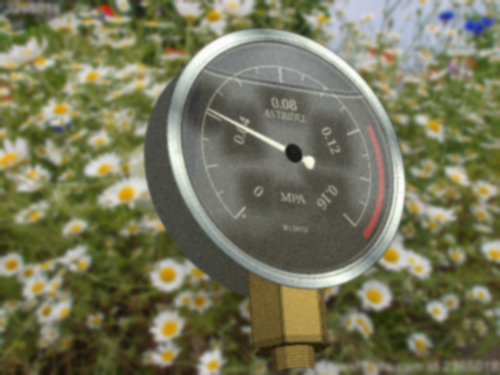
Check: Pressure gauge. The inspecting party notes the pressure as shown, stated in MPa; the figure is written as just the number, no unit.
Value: 0.04
